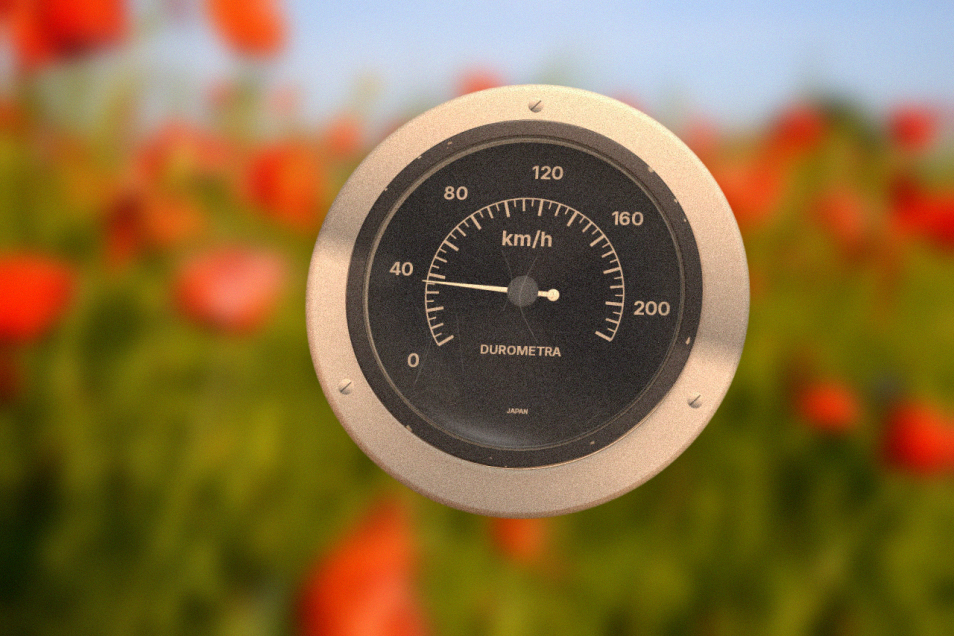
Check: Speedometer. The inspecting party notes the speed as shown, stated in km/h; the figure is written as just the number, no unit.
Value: 35
